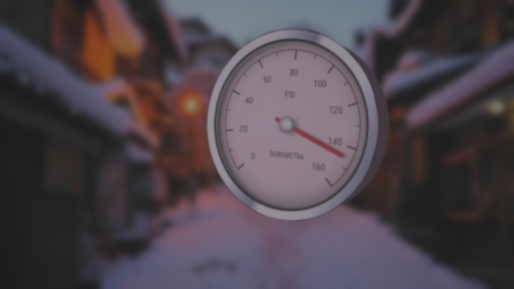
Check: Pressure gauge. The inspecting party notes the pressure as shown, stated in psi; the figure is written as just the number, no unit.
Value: 145
